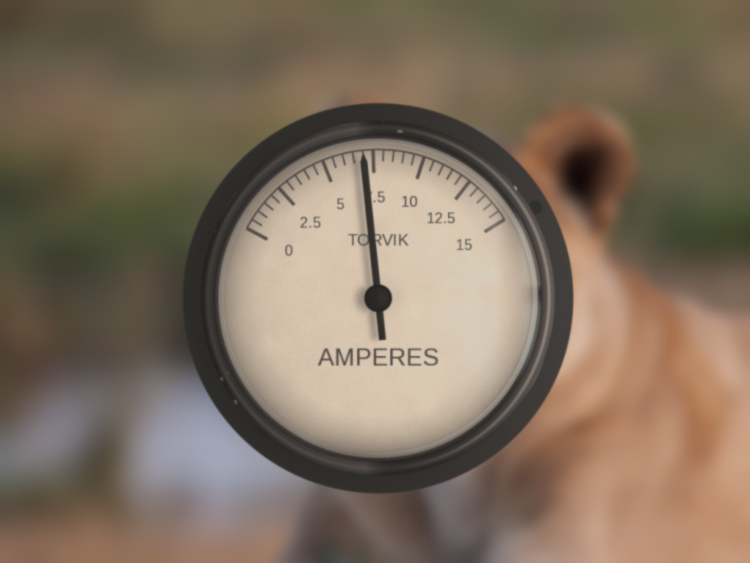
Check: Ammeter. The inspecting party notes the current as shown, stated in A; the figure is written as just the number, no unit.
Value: 7
